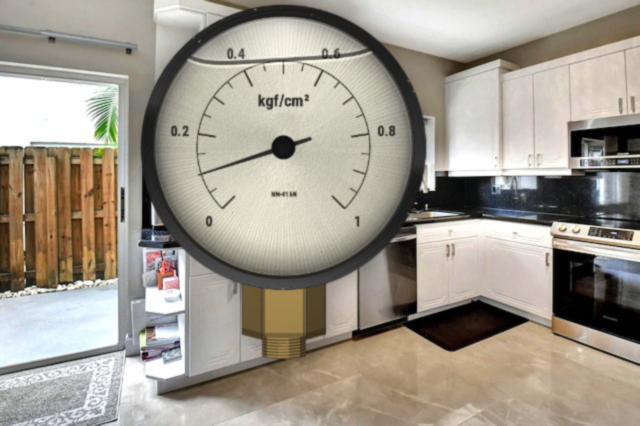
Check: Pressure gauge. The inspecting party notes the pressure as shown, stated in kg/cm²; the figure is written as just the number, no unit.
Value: 0.1
